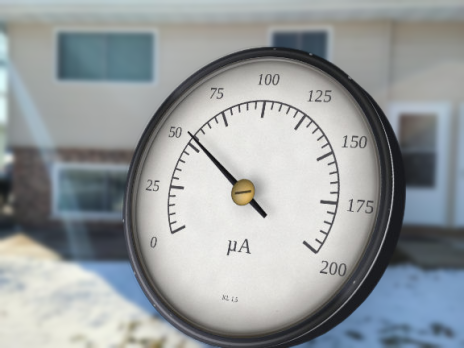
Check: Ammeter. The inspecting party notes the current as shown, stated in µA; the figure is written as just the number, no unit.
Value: 55
